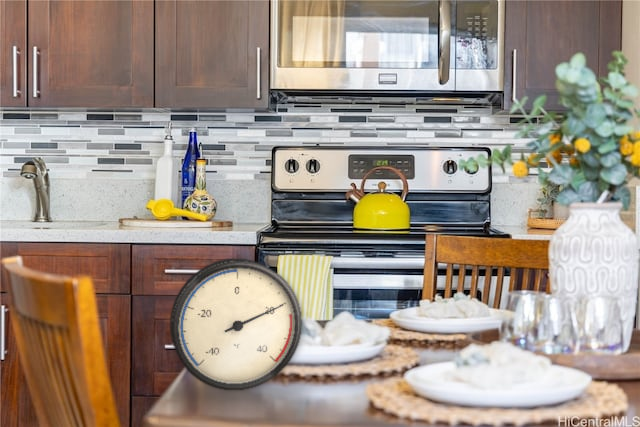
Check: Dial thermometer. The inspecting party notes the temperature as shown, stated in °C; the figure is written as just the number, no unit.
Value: 20
